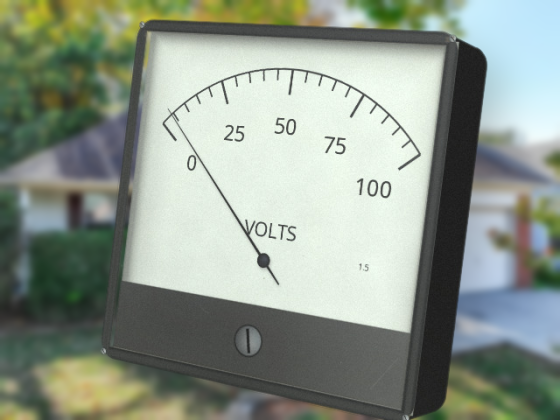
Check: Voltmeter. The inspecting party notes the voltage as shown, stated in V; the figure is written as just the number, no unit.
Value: 5
